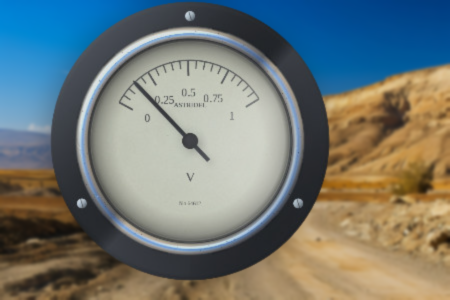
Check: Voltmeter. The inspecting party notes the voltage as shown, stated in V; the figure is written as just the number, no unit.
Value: 0.15
